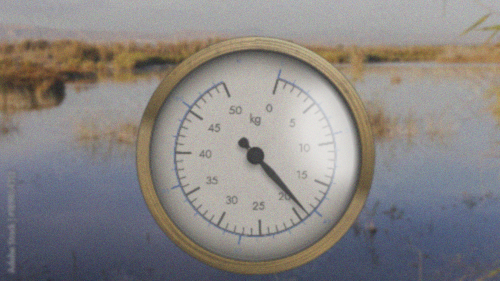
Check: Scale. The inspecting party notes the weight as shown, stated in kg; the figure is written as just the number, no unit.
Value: 19
